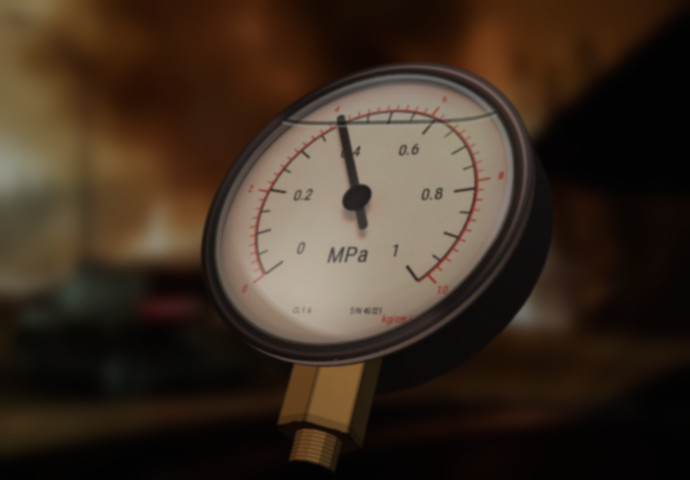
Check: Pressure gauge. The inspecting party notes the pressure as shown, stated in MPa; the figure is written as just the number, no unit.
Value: 0.4
